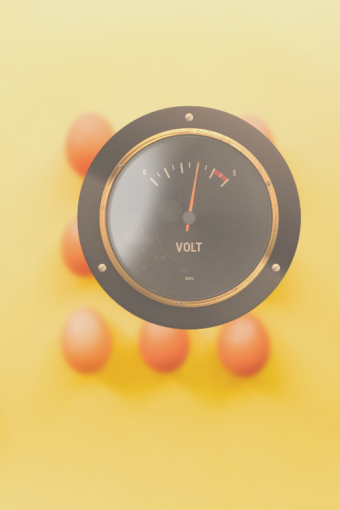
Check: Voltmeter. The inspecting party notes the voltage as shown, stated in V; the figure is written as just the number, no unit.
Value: 3
